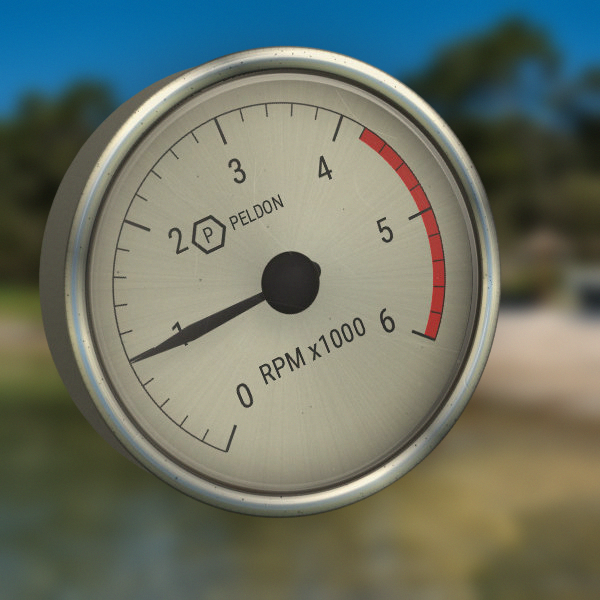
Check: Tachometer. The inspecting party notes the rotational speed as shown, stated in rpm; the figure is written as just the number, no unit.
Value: 1000
